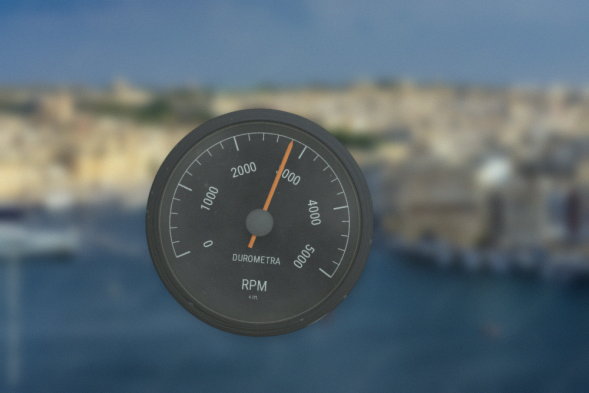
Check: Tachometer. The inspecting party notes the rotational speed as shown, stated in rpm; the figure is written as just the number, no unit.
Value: 2800
